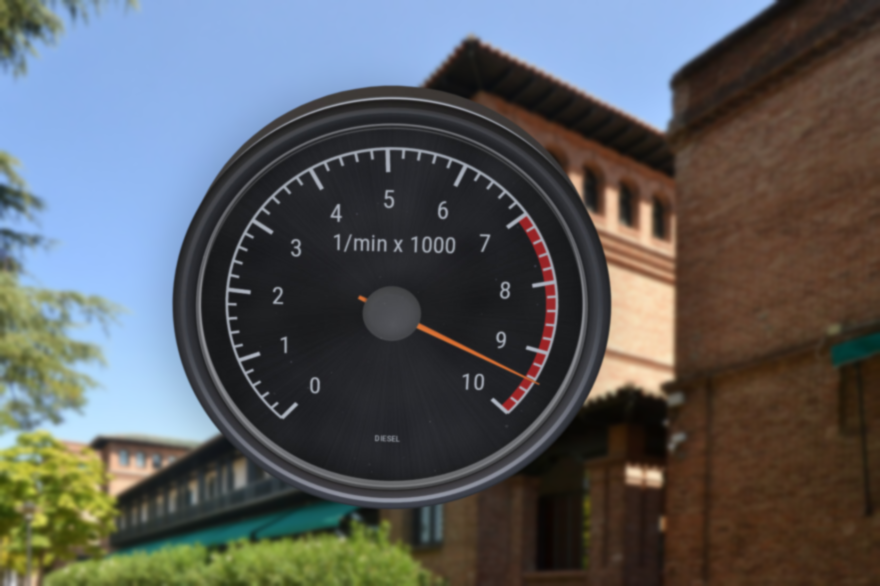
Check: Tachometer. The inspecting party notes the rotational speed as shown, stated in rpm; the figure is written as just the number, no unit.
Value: 9400
